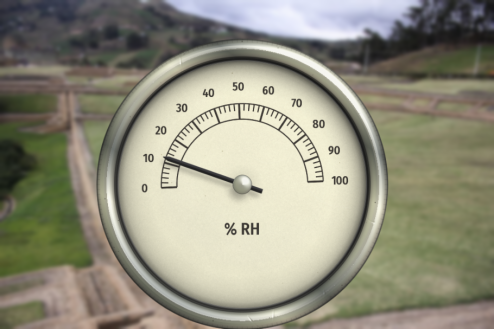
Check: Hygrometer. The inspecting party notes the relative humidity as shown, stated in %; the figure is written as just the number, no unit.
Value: 12
